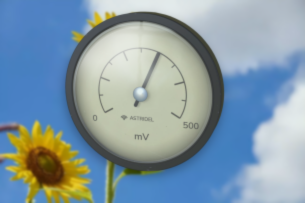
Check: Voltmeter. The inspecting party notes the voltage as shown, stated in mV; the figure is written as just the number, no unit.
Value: 300
